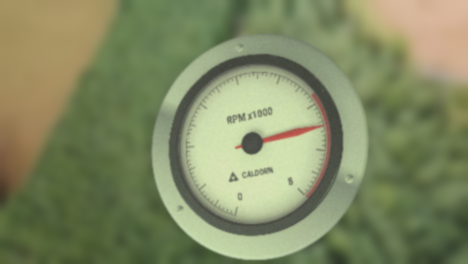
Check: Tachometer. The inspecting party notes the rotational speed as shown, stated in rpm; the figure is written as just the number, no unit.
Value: 6500
